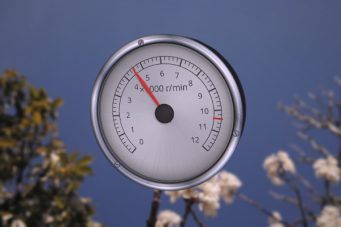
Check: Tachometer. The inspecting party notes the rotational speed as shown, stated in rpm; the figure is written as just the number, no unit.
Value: 4600
